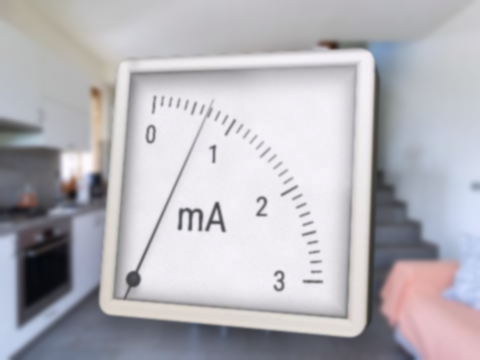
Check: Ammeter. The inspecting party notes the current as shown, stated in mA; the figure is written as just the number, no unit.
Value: 0.7
